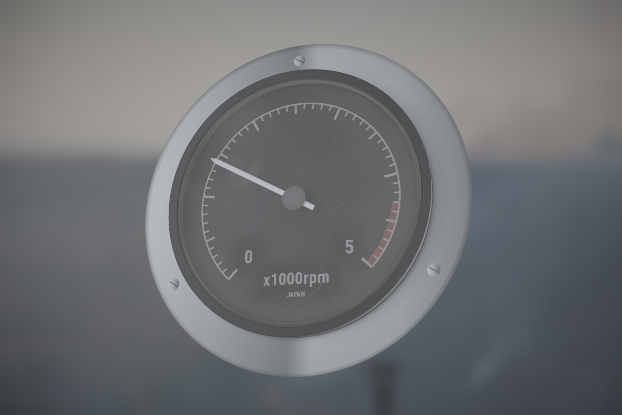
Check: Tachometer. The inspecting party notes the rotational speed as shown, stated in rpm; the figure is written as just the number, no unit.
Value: 1400
